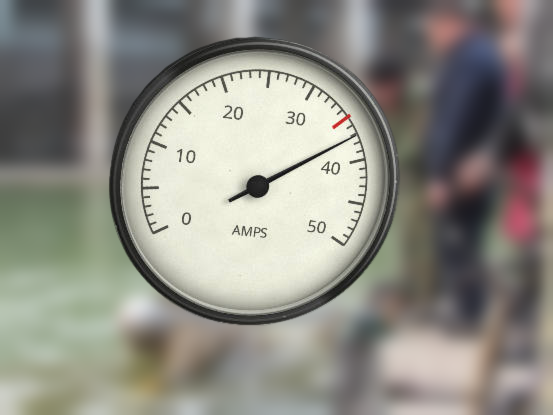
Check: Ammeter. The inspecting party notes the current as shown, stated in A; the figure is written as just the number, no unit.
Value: 37
